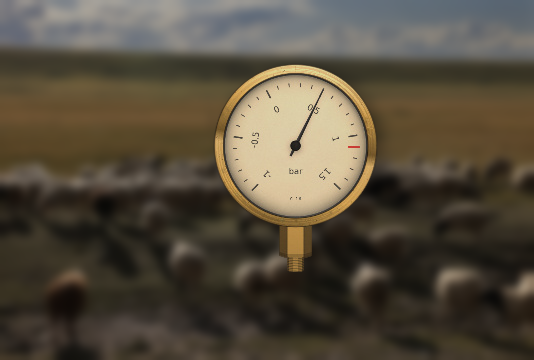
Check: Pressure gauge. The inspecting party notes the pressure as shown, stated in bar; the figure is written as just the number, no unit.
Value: 0.5
